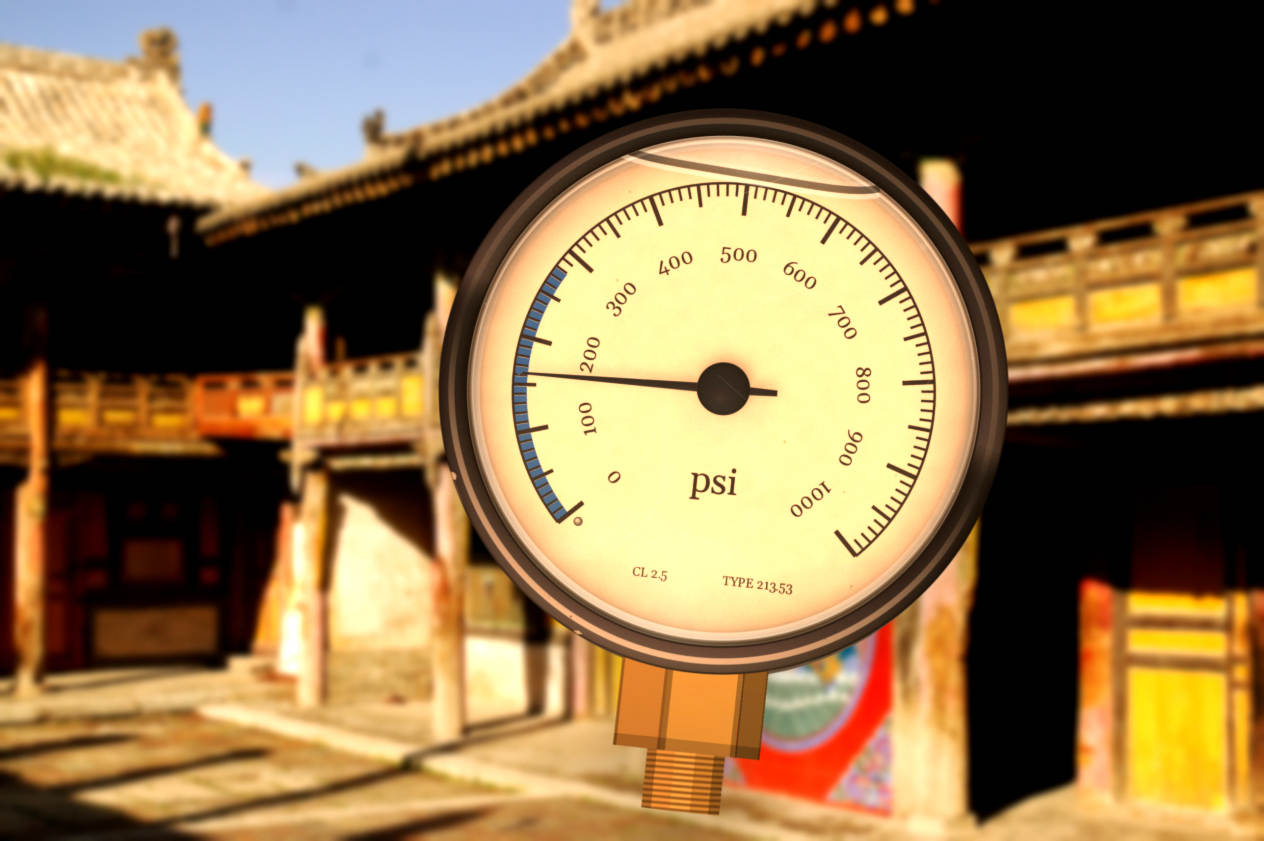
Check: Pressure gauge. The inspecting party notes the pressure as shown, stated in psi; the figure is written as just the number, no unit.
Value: 160
